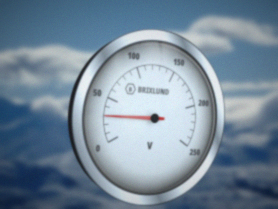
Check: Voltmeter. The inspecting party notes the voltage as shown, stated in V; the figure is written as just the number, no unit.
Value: 30
